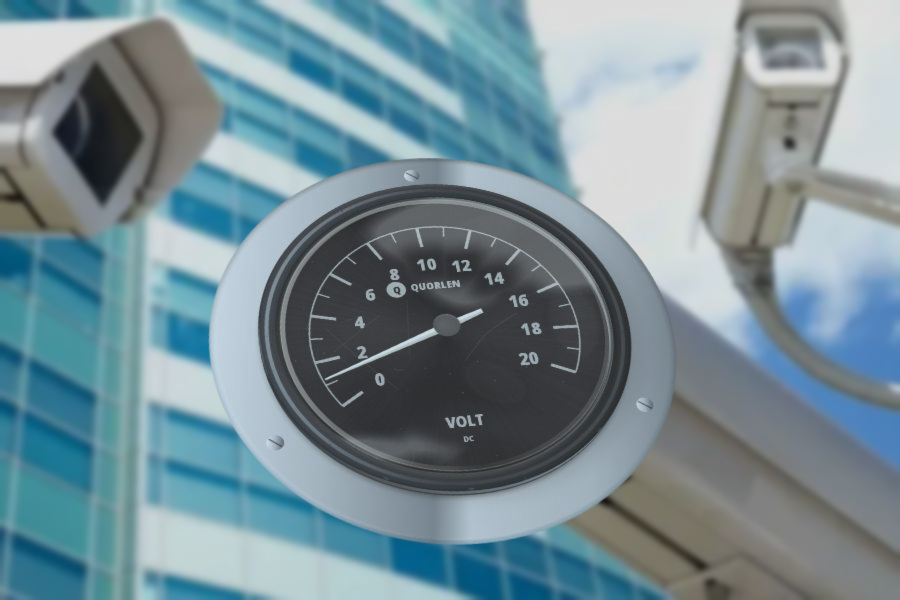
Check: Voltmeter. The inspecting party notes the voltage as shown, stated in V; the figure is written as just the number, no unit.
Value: 1
